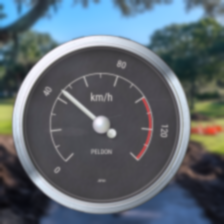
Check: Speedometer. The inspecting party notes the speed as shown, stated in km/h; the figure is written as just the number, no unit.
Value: 45
